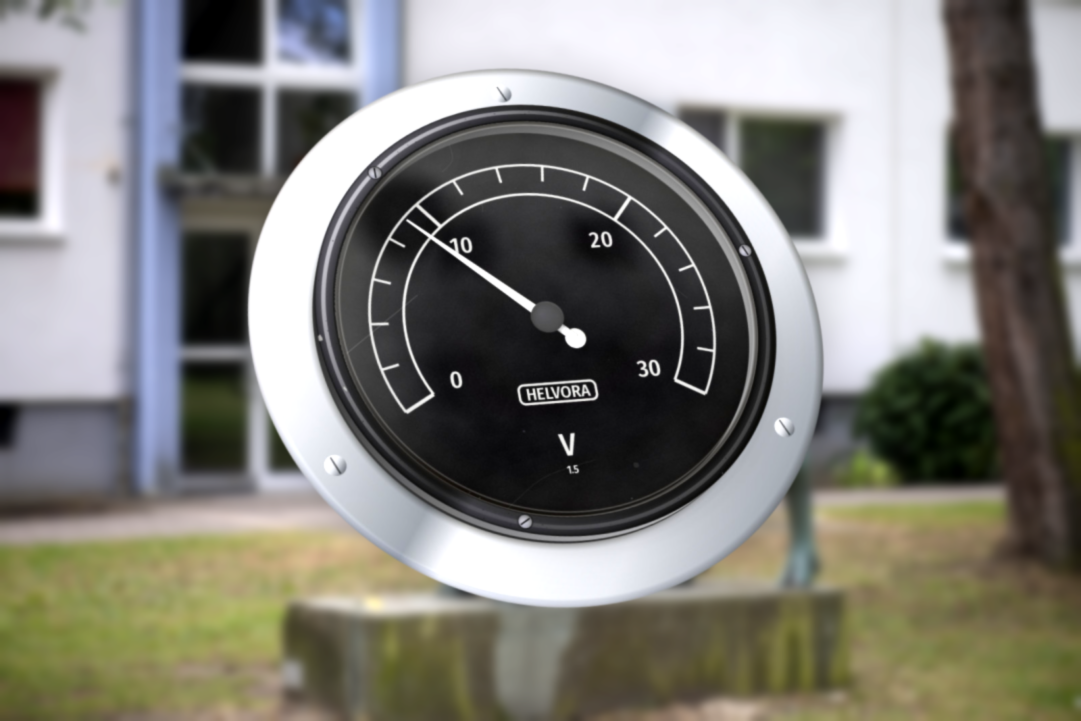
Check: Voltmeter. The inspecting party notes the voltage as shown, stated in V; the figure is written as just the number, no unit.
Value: 9
